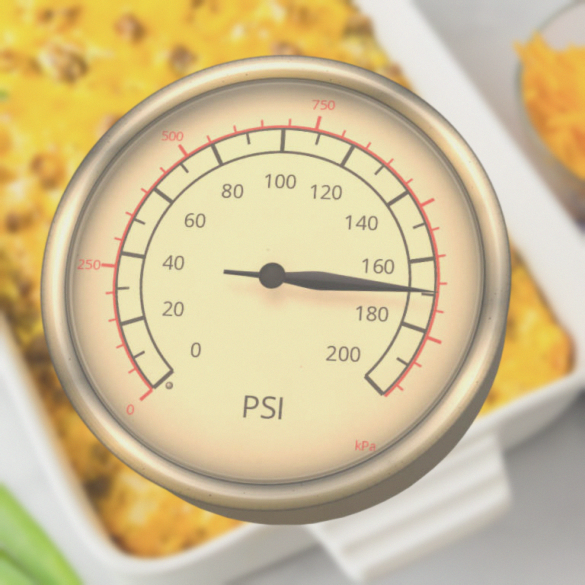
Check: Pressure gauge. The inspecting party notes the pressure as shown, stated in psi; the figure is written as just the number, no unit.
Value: 170
